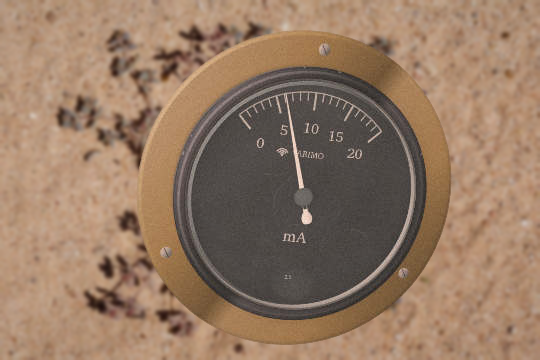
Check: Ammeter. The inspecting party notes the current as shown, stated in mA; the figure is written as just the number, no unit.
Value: 6
